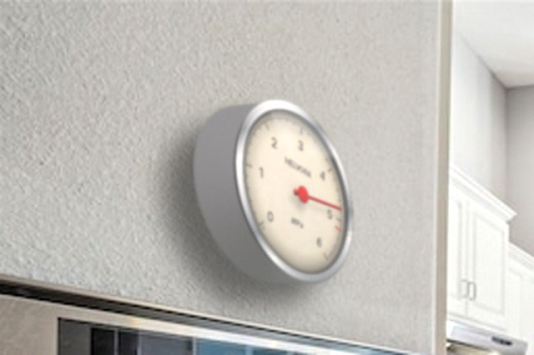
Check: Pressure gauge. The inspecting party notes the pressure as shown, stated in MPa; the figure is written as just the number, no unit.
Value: 4.8
